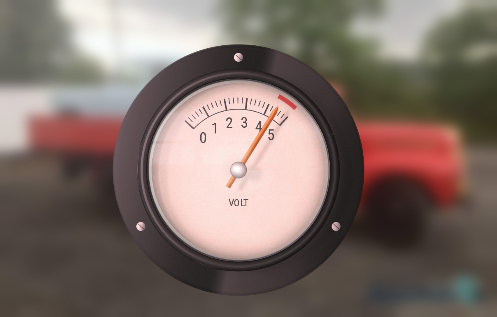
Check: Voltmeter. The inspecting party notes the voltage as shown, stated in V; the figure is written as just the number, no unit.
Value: 4.4
